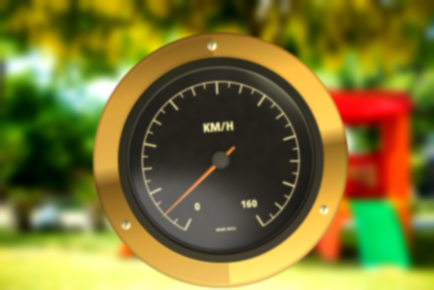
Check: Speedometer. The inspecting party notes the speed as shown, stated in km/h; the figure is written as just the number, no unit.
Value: 10
